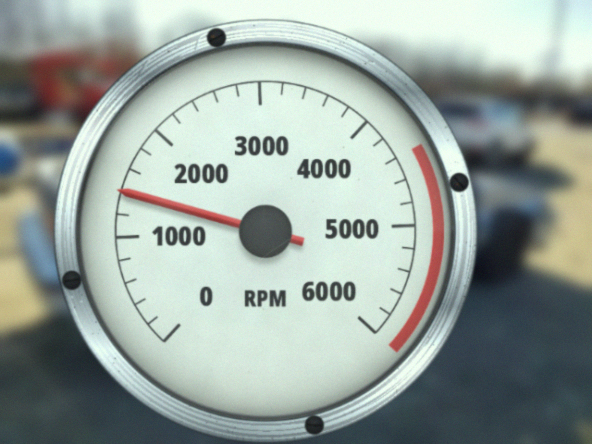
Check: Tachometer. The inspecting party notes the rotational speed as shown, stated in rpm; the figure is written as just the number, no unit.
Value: 1400
